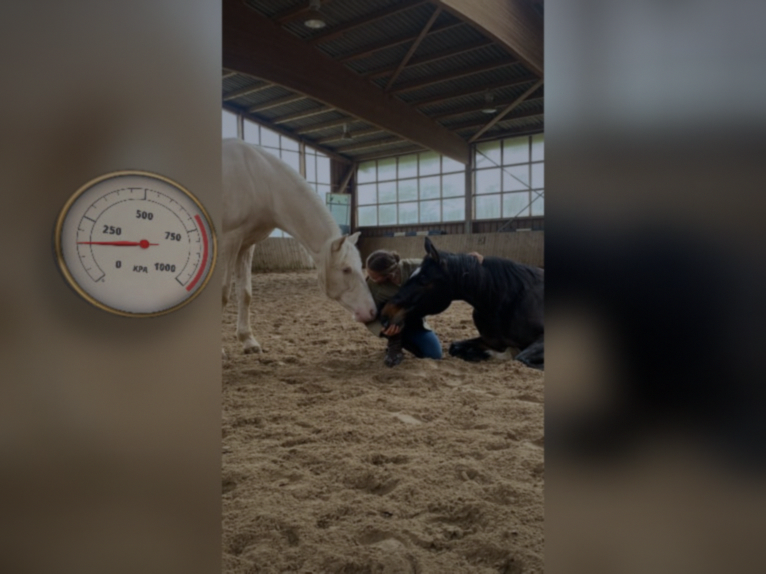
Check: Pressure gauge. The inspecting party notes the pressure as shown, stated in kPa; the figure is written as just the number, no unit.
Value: 150
